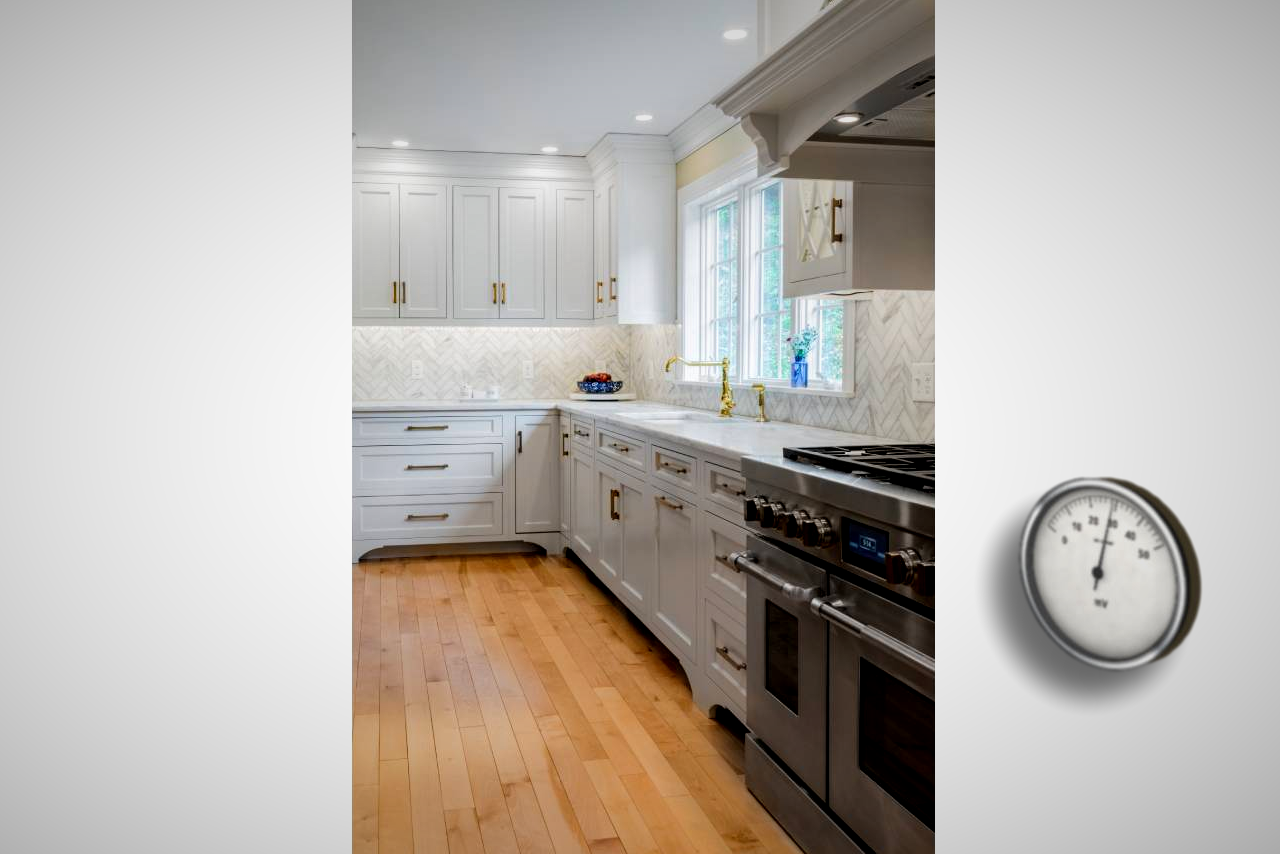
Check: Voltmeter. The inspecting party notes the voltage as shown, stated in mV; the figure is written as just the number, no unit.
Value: 30
